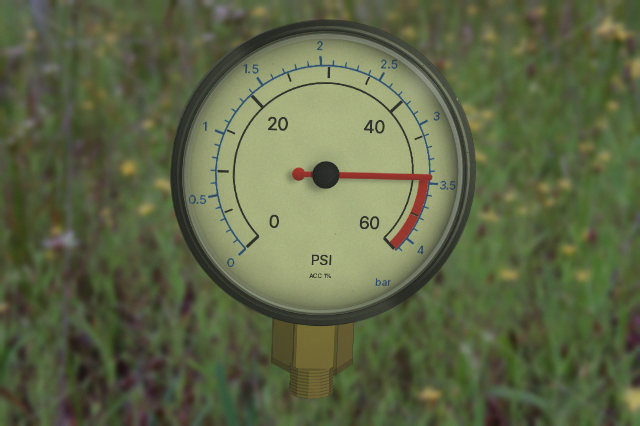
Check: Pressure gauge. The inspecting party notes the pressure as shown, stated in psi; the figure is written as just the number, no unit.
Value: 50
